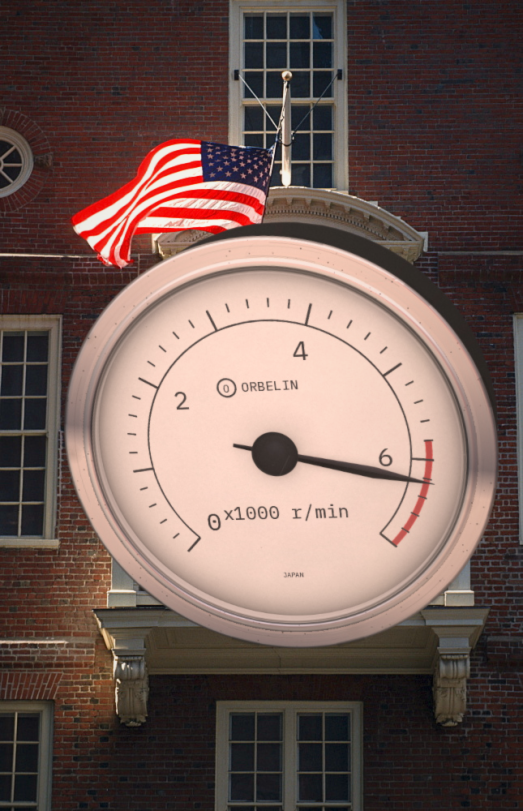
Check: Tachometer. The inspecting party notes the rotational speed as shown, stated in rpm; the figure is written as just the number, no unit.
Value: 6200
